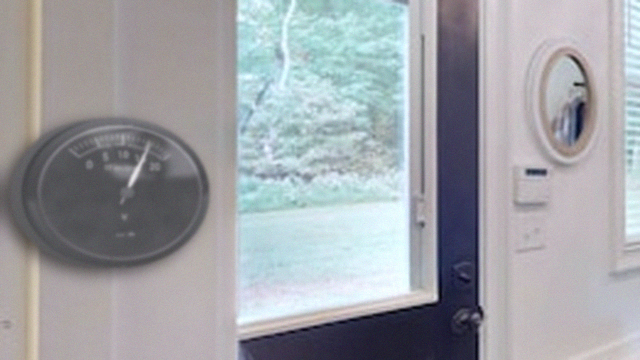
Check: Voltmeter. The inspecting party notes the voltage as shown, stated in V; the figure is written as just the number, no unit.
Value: 15
